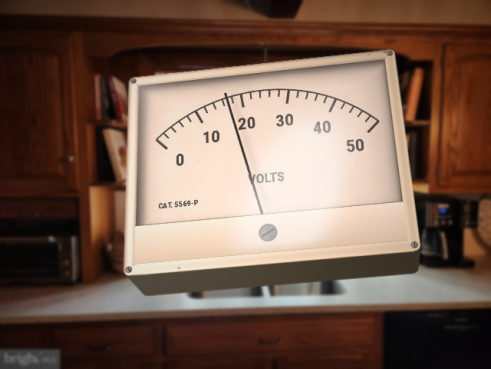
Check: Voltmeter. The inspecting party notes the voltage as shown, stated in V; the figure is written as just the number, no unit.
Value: 17
